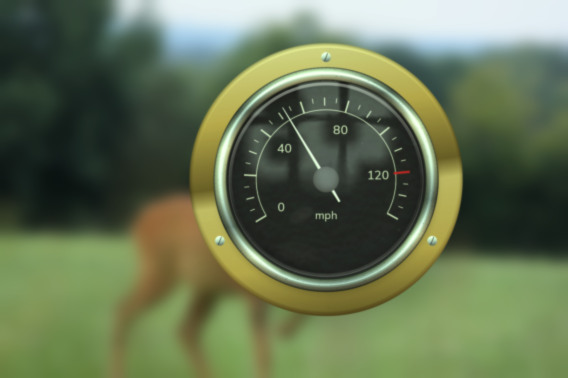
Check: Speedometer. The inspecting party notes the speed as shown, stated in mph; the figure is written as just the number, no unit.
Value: 52.5
